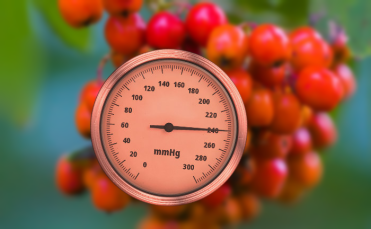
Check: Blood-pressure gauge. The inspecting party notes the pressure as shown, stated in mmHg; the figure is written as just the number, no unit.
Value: 240
